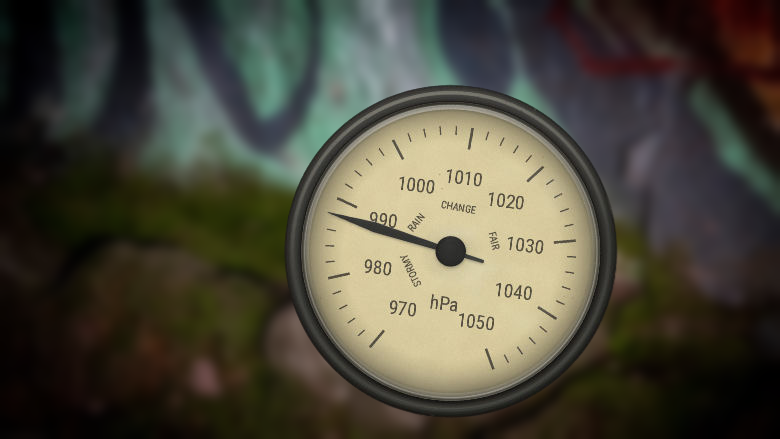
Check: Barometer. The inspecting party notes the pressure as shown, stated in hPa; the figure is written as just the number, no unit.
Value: 988
